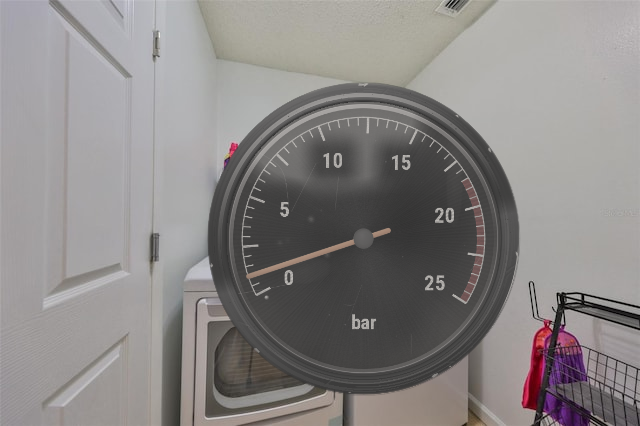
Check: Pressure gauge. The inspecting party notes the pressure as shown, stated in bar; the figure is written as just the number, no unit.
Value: 1
